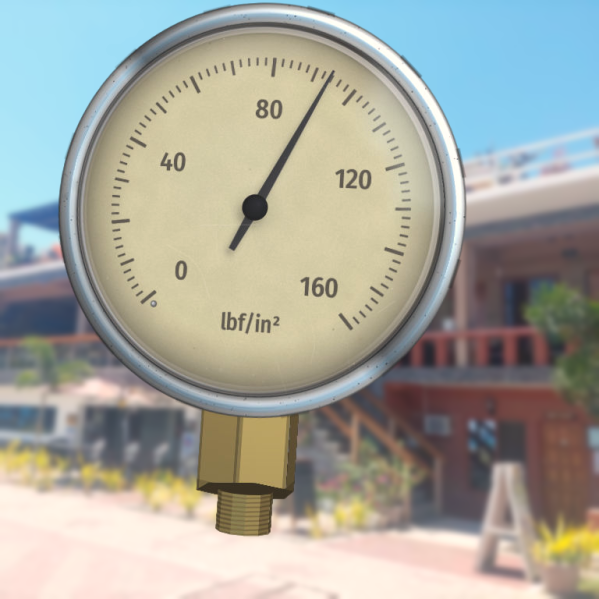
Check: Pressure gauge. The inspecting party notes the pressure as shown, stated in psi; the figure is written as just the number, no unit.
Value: 94
